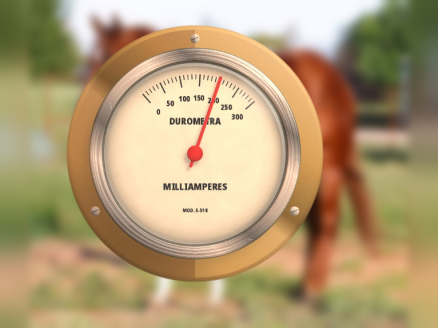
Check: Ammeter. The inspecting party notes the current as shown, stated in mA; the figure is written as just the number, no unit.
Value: 200
